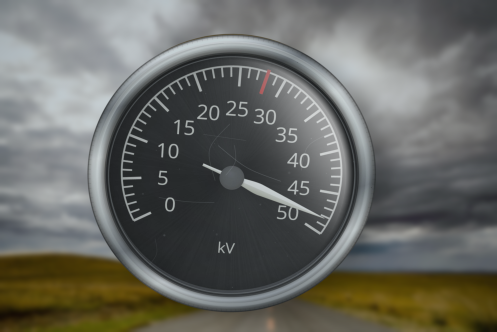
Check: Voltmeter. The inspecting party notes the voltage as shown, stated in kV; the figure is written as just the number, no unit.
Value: 48
